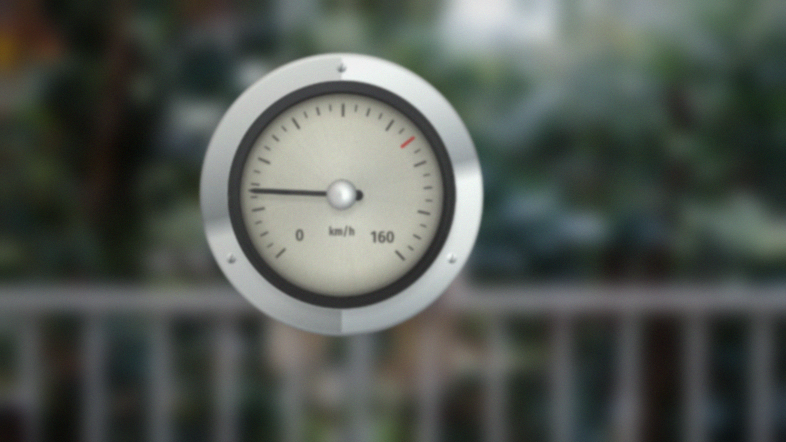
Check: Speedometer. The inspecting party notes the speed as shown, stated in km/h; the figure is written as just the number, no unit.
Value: 27.5
